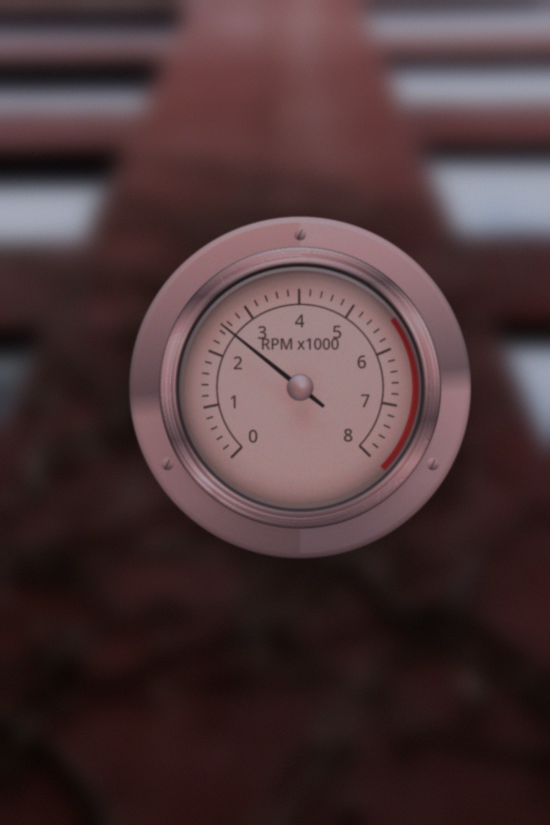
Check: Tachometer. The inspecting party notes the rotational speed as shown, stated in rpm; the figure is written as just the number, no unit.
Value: 2500
